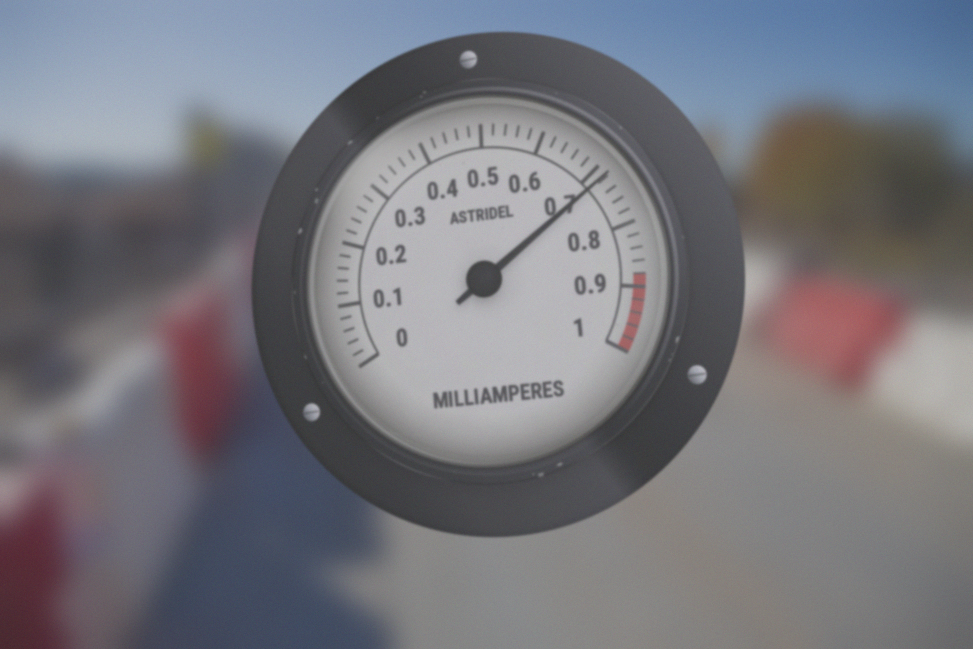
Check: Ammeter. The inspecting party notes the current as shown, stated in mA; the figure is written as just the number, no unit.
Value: 0.72
